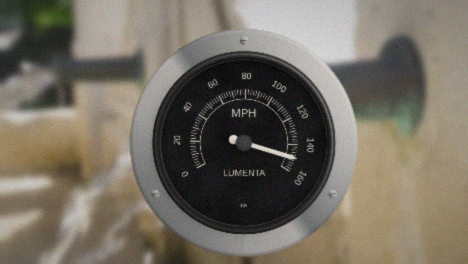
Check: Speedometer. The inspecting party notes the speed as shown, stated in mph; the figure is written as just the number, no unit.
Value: 150
